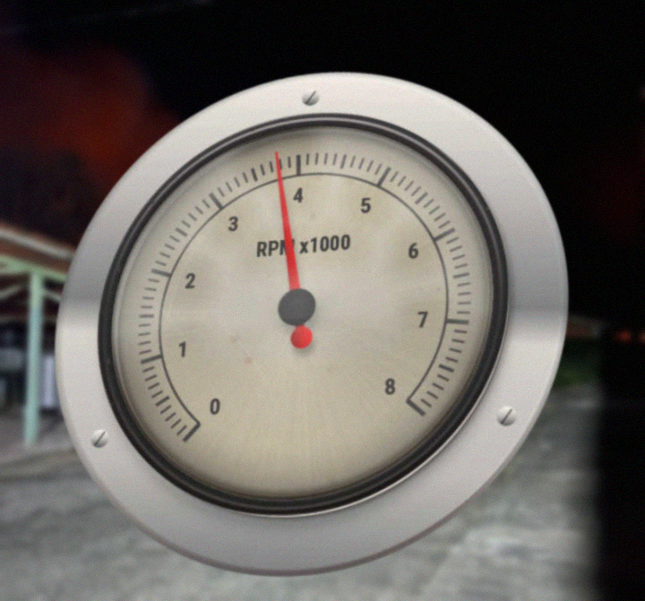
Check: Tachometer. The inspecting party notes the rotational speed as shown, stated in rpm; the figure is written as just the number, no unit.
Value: 3800
